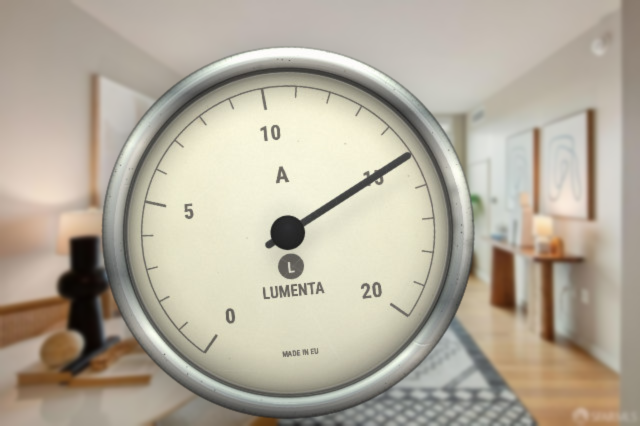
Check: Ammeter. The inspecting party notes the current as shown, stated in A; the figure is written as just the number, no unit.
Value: 15
